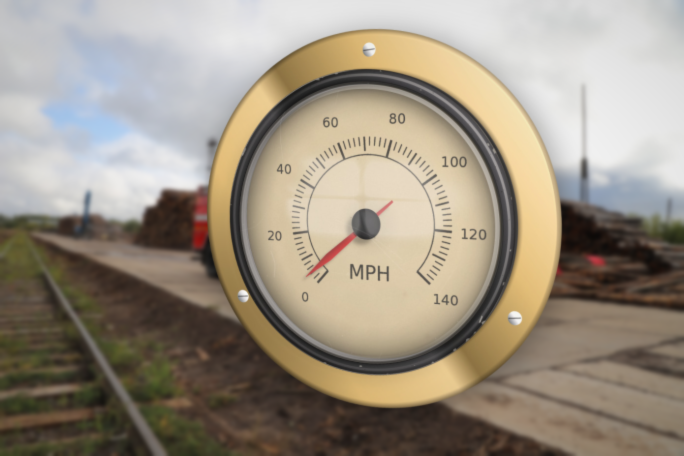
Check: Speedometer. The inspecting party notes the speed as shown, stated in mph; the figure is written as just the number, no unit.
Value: 4
